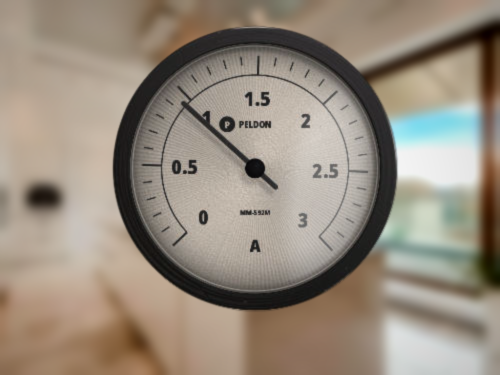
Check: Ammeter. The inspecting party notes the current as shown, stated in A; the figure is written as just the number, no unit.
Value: 0.95
